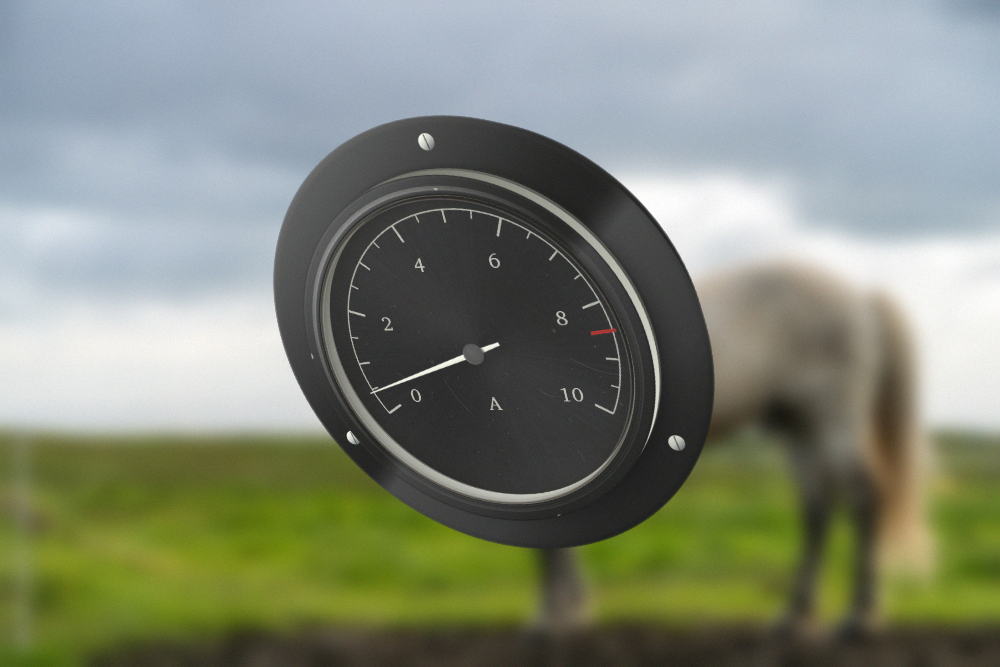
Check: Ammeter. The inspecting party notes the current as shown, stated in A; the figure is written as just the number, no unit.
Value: 0.5
